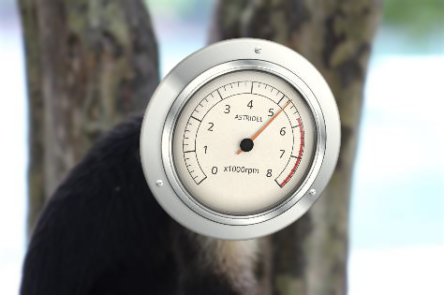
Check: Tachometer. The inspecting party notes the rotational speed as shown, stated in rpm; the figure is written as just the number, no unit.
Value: 5200
